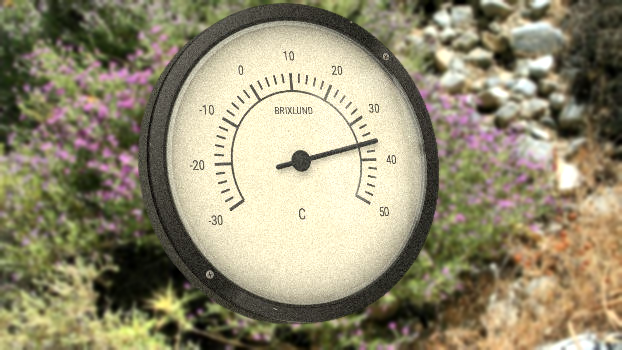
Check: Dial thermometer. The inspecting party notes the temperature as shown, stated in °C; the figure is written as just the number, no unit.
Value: 36
